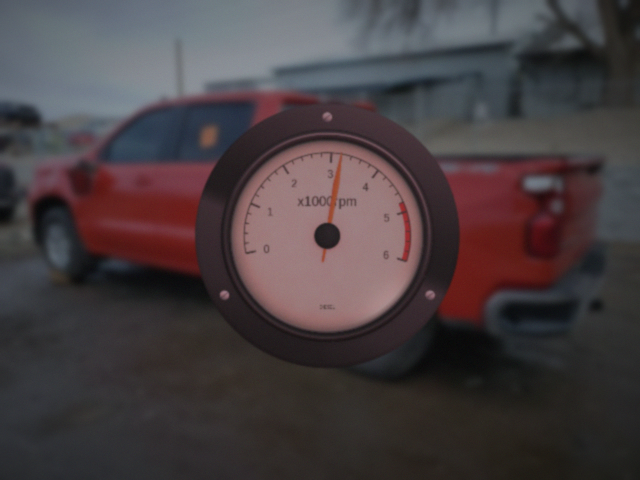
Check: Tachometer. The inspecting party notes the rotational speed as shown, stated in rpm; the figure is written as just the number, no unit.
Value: 3200
